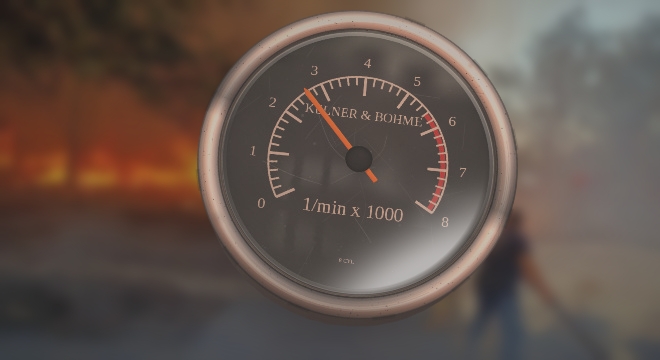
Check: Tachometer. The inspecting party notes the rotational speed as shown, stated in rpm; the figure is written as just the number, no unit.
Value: 2600
